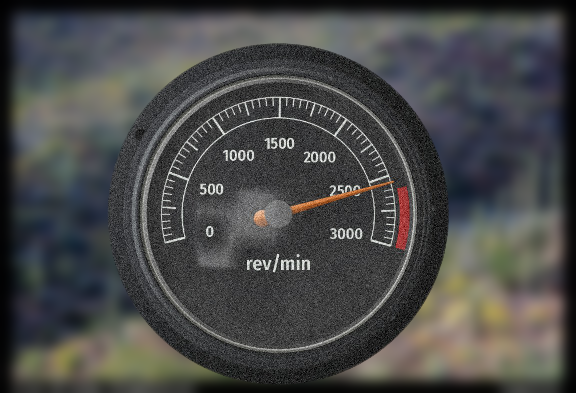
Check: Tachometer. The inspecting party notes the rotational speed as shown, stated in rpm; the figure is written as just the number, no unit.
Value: 2550
